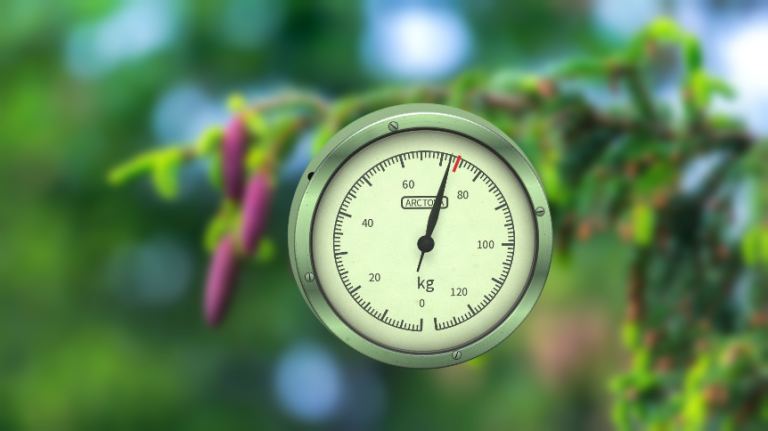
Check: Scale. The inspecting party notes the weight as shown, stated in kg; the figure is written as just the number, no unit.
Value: 72
